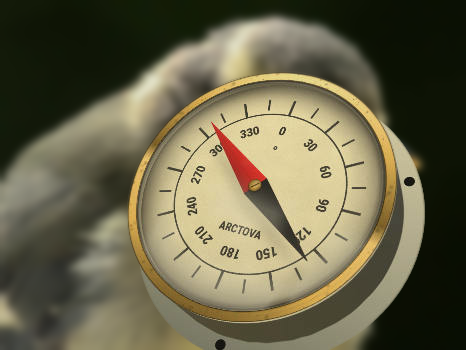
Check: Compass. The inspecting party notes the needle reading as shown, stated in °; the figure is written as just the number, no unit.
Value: 307.5
